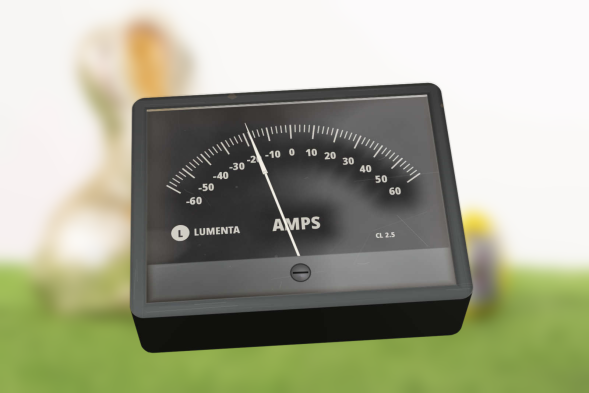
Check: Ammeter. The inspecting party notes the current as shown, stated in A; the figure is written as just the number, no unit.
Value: -18
